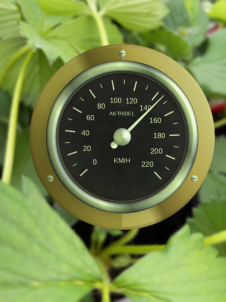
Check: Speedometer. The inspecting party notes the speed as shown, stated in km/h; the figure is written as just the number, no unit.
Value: 145
